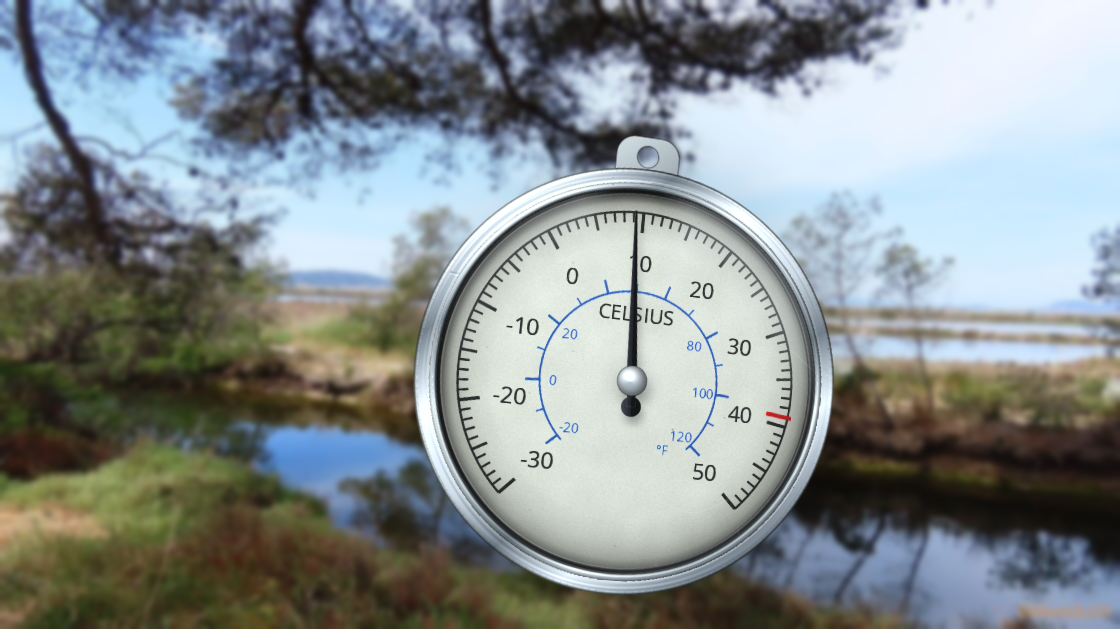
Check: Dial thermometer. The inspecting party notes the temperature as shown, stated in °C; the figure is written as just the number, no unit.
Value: 9
